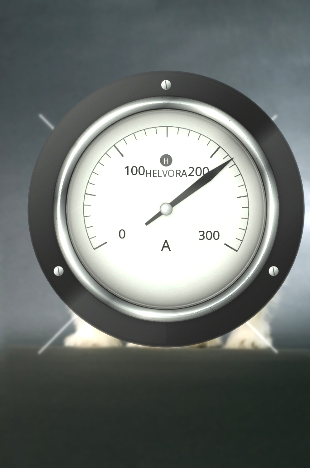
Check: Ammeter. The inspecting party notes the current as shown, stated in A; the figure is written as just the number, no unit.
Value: 215
